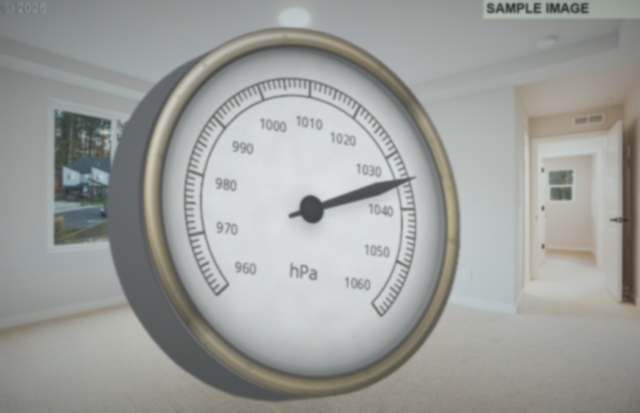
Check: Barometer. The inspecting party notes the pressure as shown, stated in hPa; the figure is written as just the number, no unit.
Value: 1035
